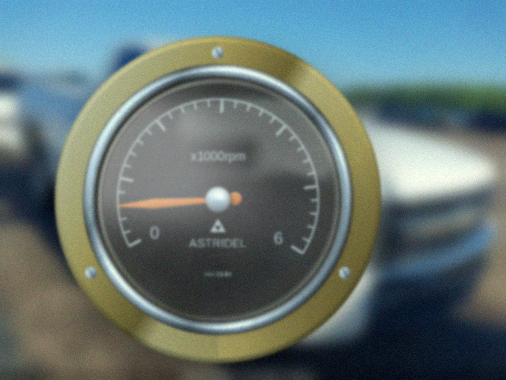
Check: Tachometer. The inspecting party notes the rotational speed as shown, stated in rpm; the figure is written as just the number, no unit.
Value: 600
